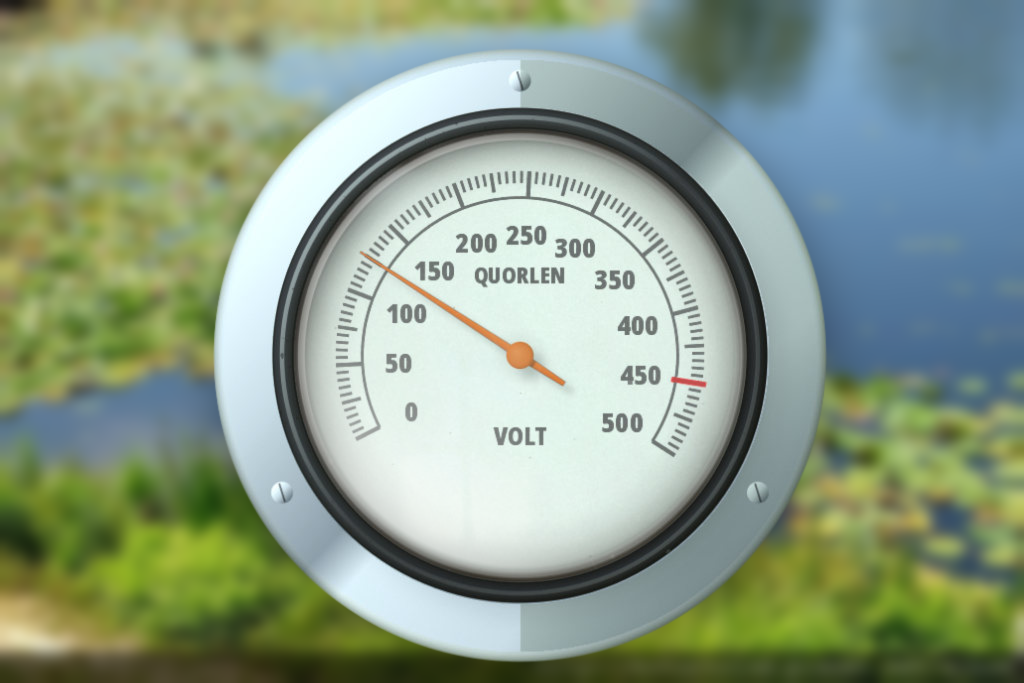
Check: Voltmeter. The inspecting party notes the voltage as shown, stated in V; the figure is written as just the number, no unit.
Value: 125
